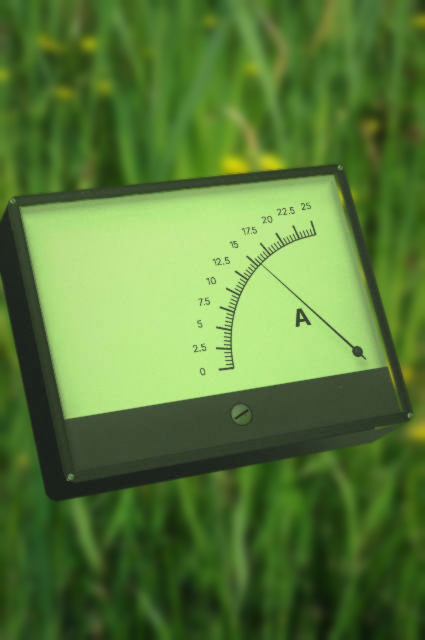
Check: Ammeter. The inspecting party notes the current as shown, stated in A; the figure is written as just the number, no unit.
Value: 15
